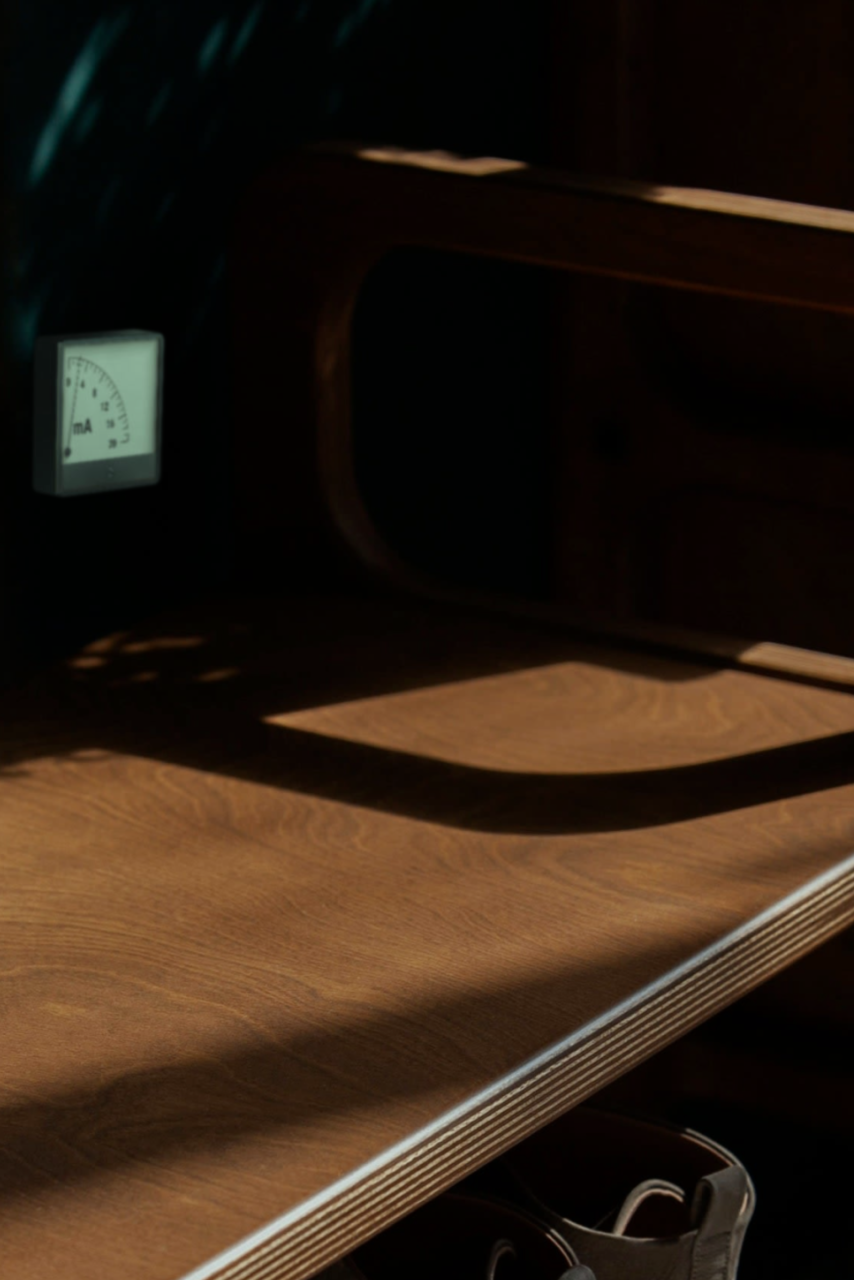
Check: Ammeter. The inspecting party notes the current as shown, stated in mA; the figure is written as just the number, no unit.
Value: 2
